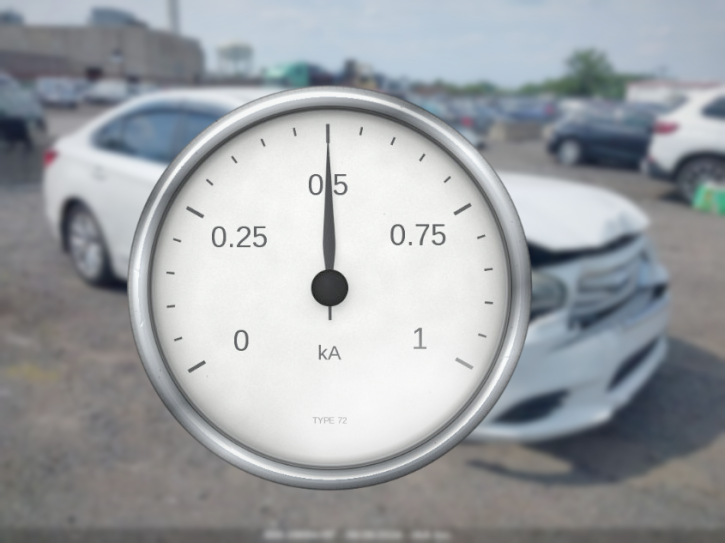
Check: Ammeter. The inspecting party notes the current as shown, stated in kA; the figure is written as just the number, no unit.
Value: 0.5
